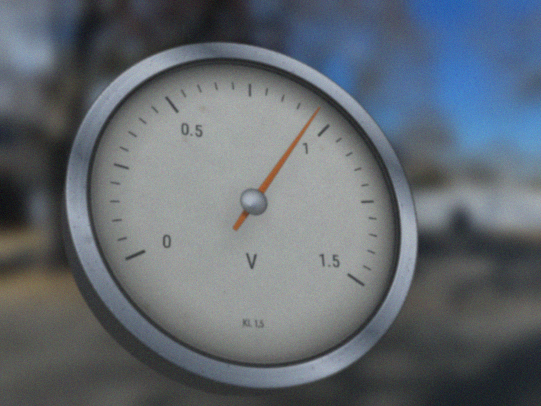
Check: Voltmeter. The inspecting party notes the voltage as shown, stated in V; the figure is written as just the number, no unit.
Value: 0.95
